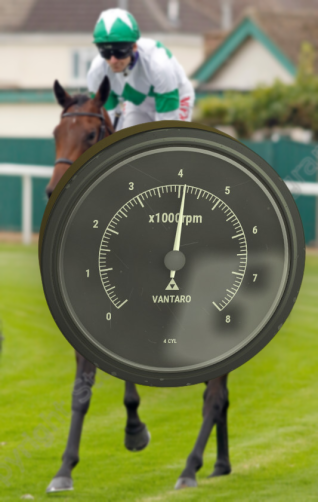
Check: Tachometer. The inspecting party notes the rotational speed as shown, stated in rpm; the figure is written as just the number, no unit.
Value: 4100
